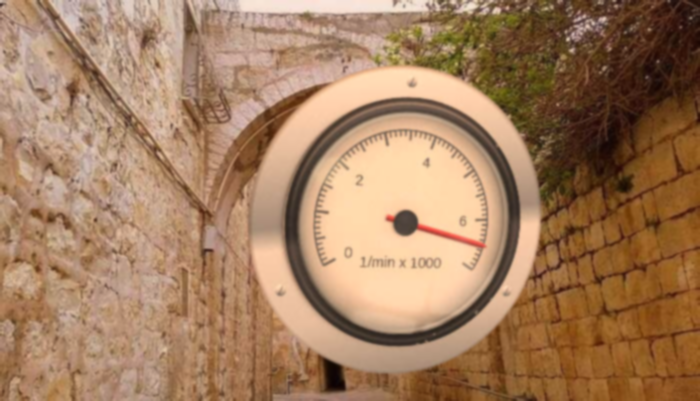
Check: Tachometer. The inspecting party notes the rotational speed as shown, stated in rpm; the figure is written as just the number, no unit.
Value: 6500
